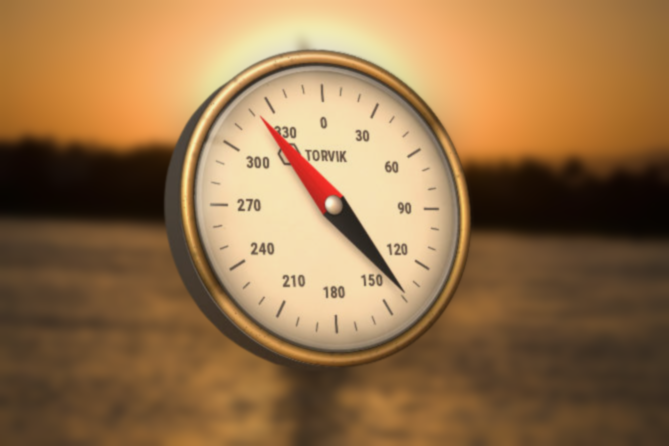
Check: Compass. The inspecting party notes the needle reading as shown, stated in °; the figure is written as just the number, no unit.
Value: 320
